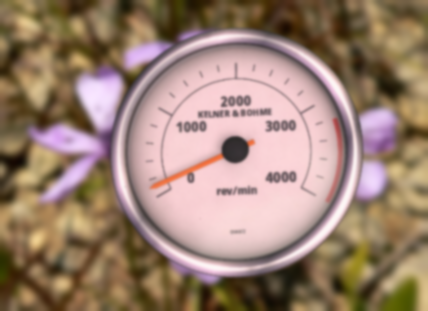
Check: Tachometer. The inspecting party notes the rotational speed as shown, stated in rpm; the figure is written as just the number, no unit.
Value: 100
